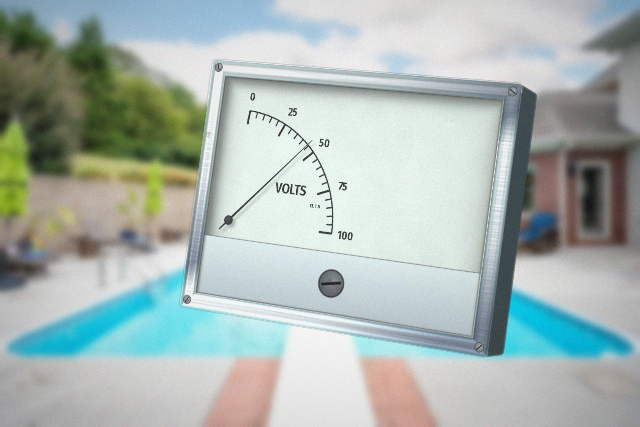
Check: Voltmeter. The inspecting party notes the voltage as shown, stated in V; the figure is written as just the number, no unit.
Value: 45
